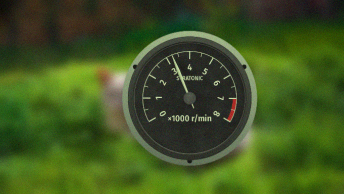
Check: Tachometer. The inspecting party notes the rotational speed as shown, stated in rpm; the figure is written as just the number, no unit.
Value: 3250
